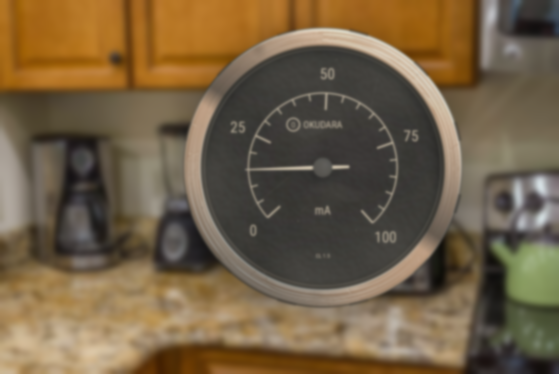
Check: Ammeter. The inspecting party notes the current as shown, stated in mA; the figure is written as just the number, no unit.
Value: 15
